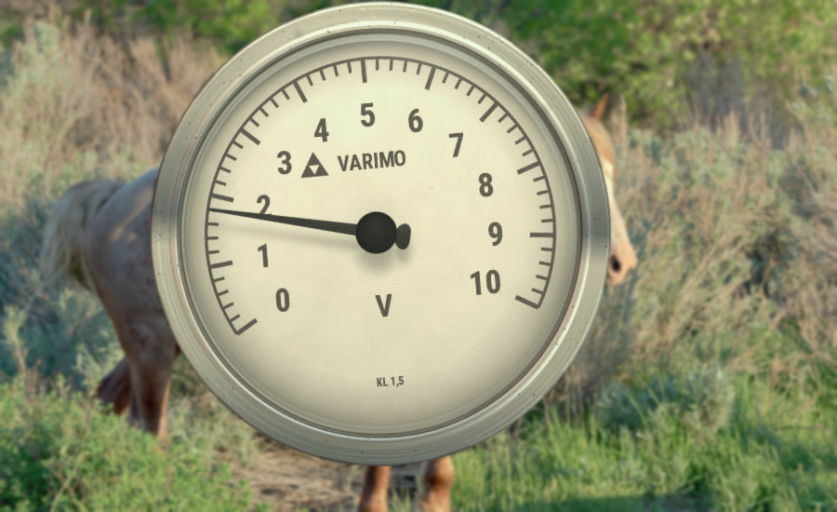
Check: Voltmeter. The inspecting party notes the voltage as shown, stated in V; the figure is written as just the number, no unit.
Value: 1.8
